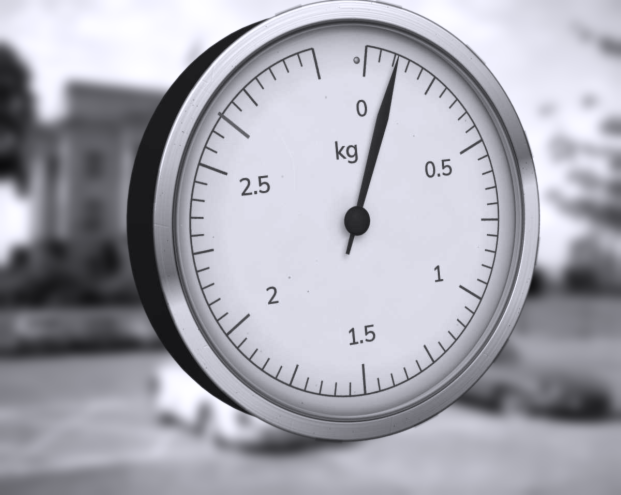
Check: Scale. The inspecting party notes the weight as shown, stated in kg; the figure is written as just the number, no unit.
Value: 0.1
